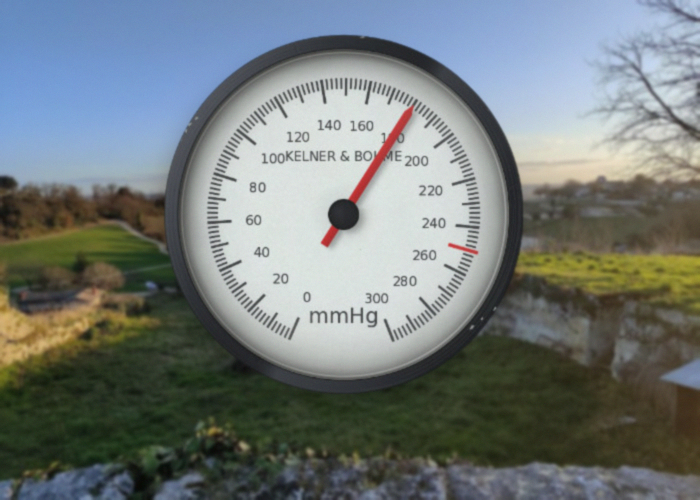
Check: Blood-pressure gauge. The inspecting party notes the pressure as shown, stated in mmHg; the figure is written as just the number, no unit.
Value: 180
